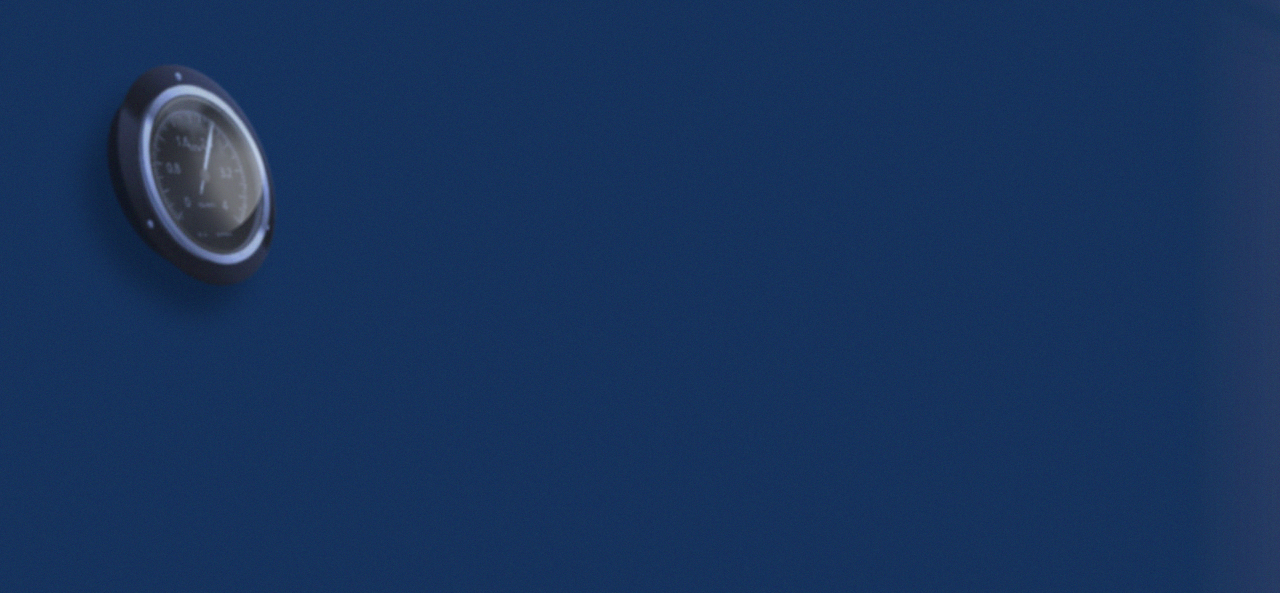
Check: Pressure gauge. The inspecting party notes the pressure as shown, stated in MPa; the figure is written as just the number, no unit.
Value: 2.4
